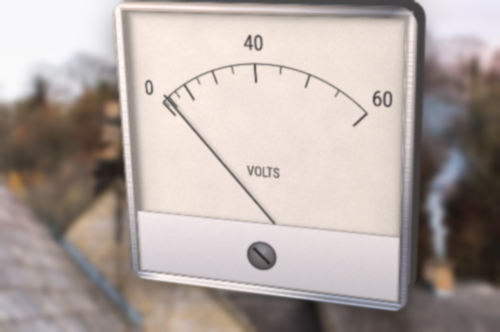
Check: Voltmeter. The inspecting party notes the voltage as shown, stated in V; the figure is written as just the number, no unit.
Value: 10
